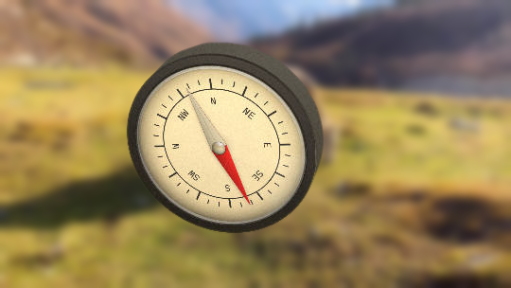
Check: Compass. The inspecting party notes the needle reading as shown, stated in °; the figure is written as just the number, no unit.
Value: 160
